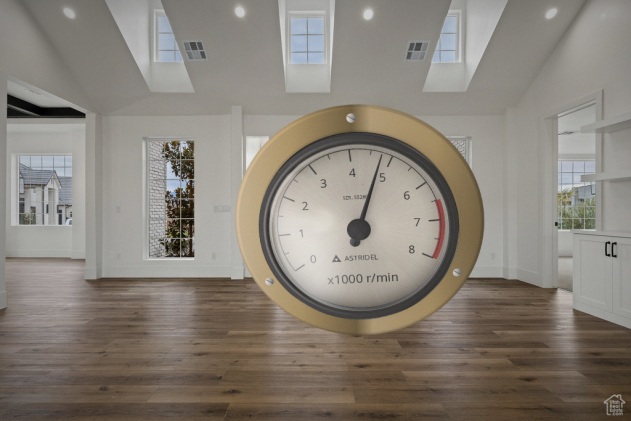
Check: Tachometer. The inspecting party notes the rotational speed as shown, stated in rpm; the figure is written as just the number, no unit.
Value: 4750
